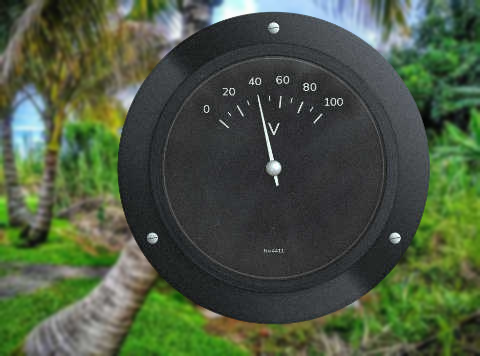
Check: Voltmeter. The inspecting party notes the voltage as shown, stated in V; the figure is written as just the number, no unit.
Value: 40
